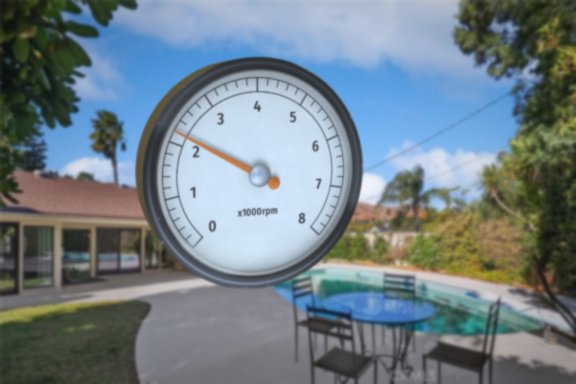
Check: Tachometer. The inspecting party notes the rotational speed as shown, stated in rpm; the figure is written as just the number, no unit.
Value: 2200
